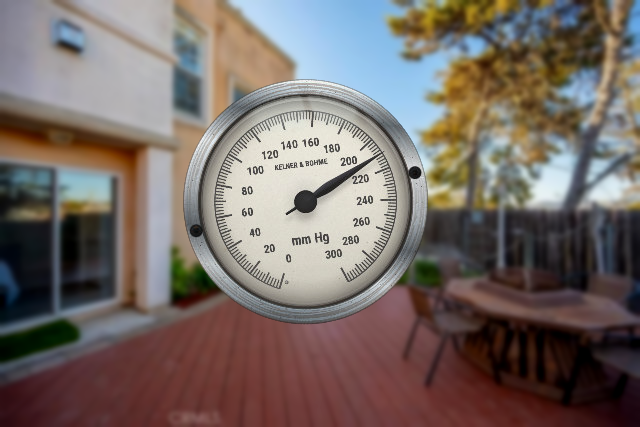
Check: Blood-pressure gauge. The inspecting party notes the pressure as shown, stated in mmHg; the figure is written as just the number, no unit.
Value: 210
